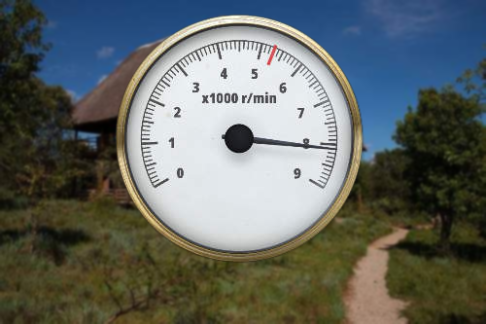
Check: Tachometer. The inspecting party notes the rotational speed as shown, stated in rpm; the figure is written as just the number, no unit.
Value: 8100
